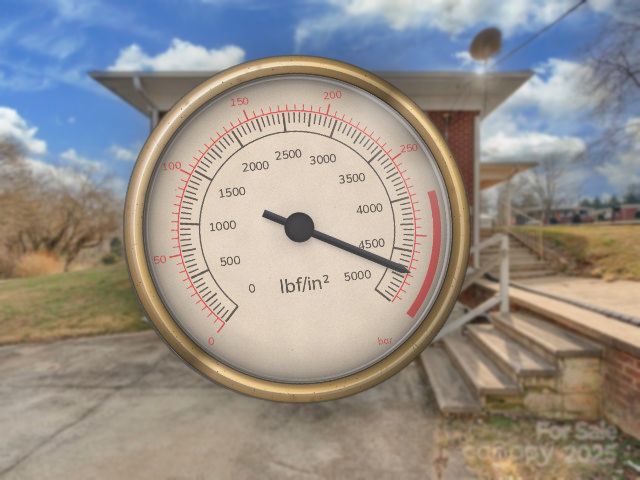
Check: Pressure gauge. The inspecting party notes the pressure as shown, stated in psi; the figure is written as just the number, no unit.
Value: 4700
